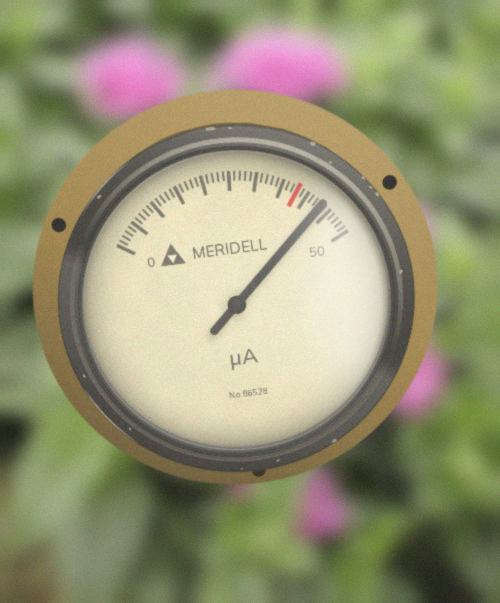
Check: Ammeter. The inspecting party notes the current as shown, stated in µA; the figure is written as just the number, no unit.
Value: 43
